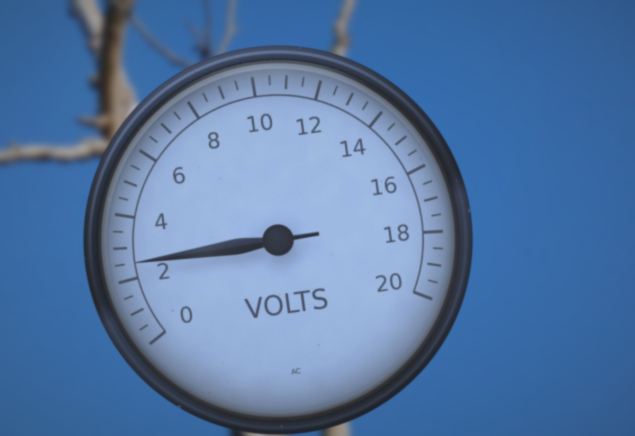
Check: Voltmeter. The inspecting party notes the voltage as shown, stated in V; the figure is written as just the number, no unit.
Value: 2.5
